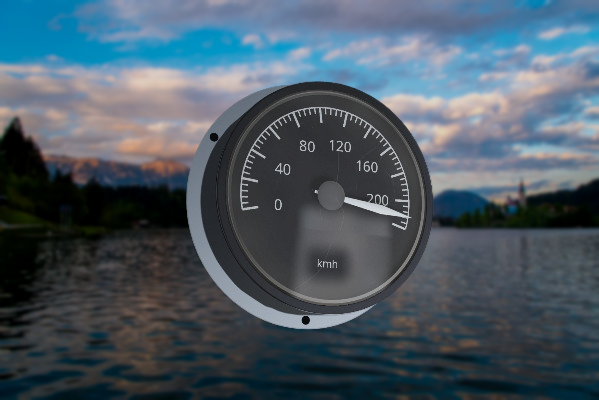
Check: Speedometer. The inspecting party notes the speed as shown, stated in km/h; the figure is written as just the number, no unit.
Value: 212
